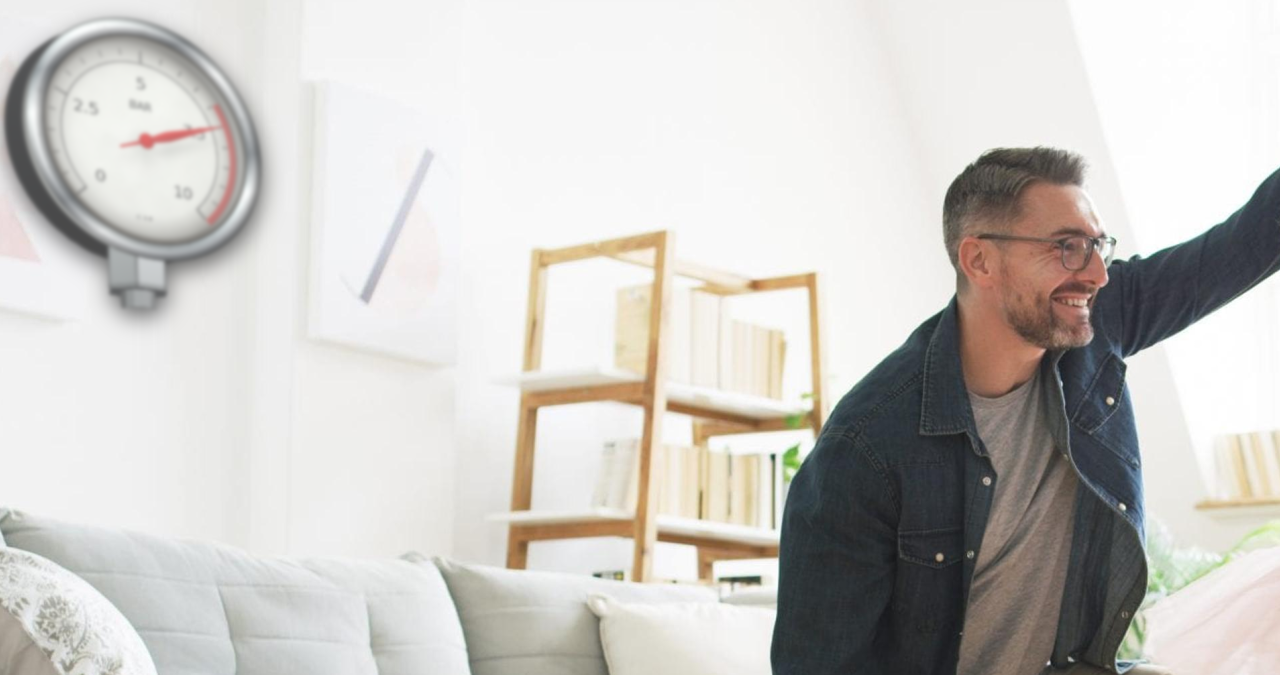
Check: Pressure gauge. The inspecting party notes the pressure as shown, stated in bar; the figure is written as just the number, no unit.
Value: 7.5
